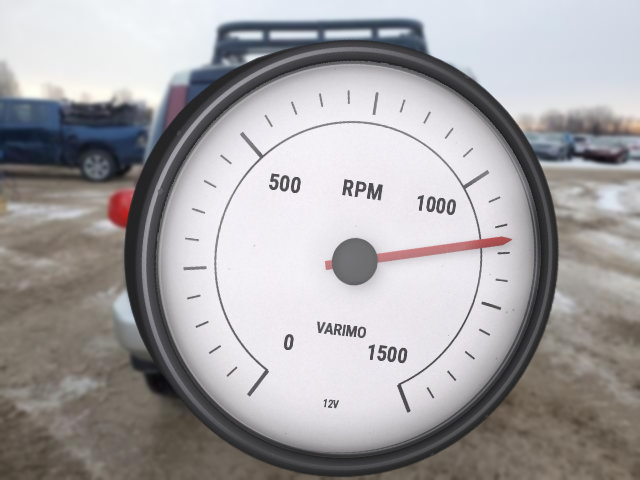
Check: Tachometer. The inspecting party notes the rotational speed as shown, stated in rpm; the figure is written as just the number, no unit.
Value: 1125
